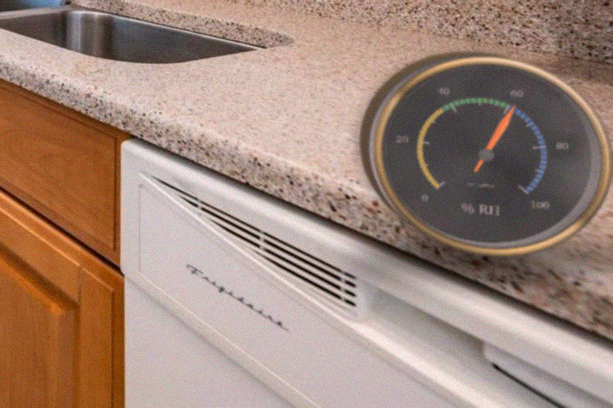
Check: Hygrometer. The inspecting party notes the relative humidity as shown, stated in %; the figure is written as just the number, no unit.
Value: 60
